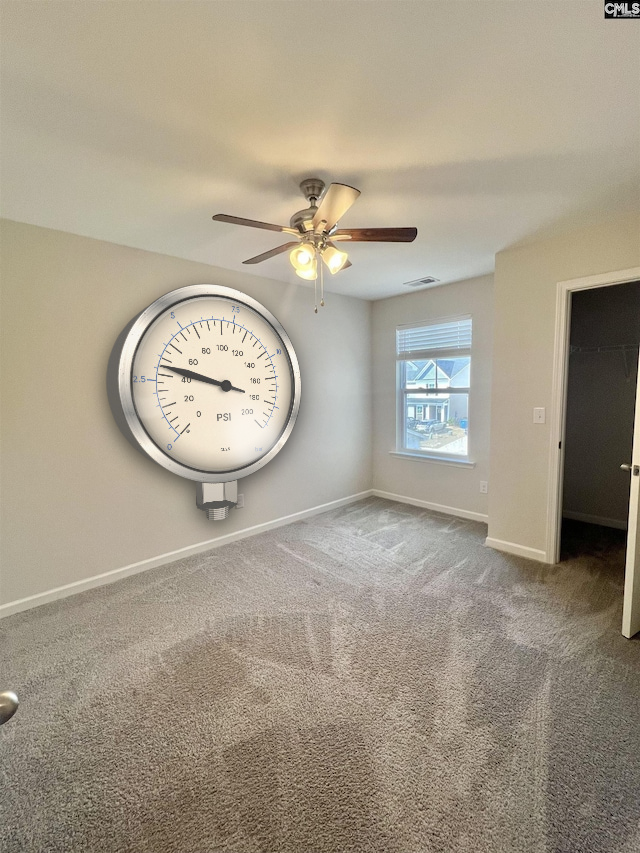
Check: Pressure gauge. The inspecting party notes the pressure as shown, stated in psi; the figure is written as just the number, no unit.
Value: 45
